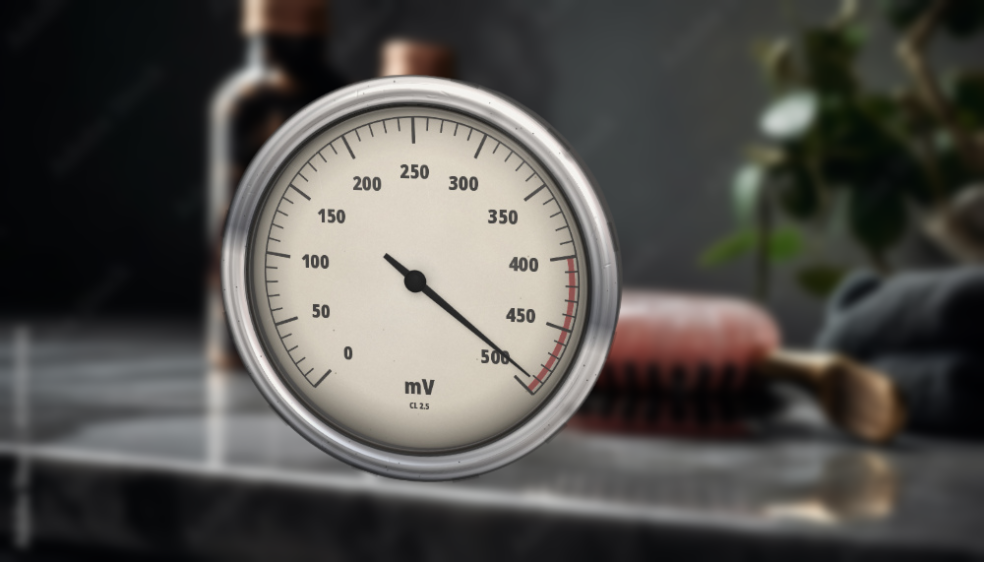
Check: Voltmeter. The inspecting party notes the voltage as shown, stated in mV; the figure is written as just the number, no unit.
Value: 490
